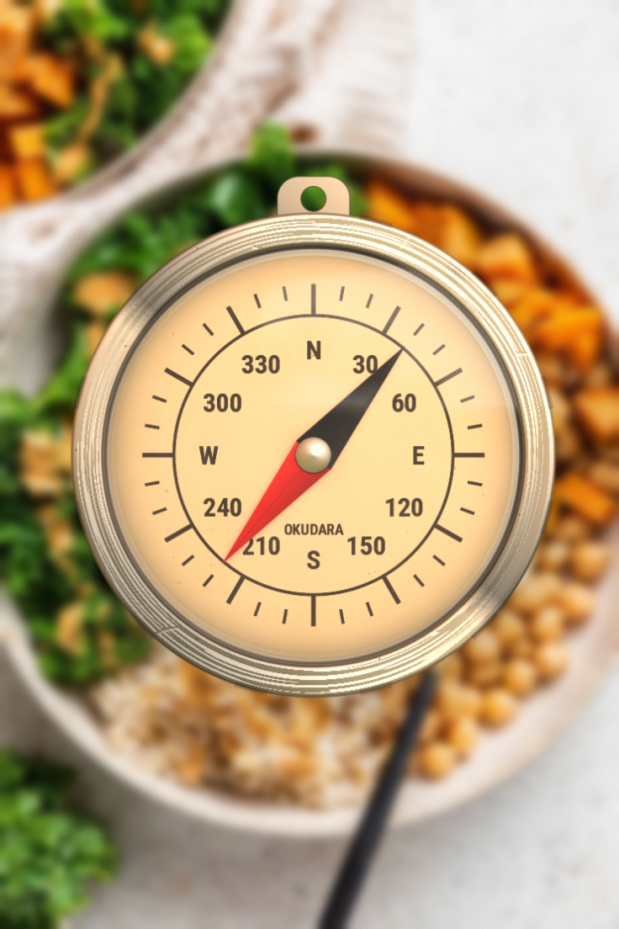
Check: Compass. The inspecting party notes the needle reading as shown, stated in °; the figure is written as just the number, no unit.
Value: 220
